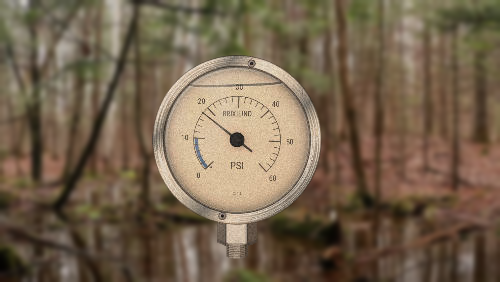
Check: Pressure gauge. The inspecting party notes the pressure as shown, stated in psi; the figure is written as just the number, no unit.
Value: 18
